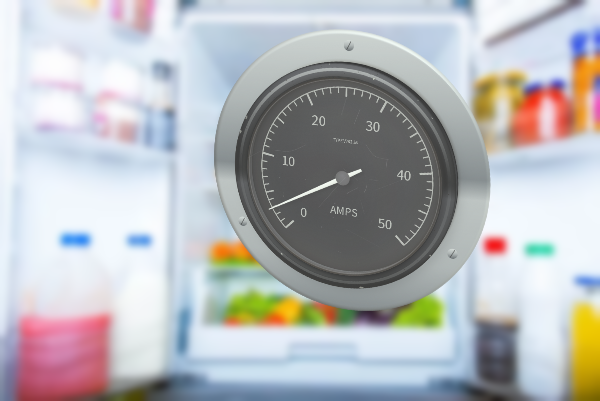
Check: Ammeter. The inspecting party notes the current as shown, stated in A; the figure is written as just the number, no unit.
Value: 3
